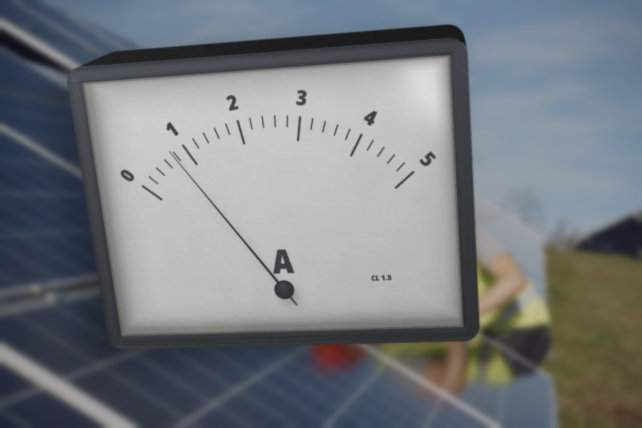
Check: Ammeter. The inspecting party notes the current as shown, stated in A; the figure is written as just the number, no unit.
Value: 0.8
